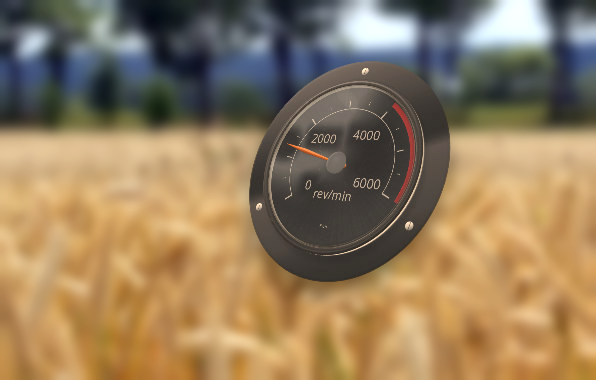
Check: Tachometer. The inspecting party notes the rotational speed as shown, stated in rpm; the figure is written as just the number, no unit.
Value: 1250
